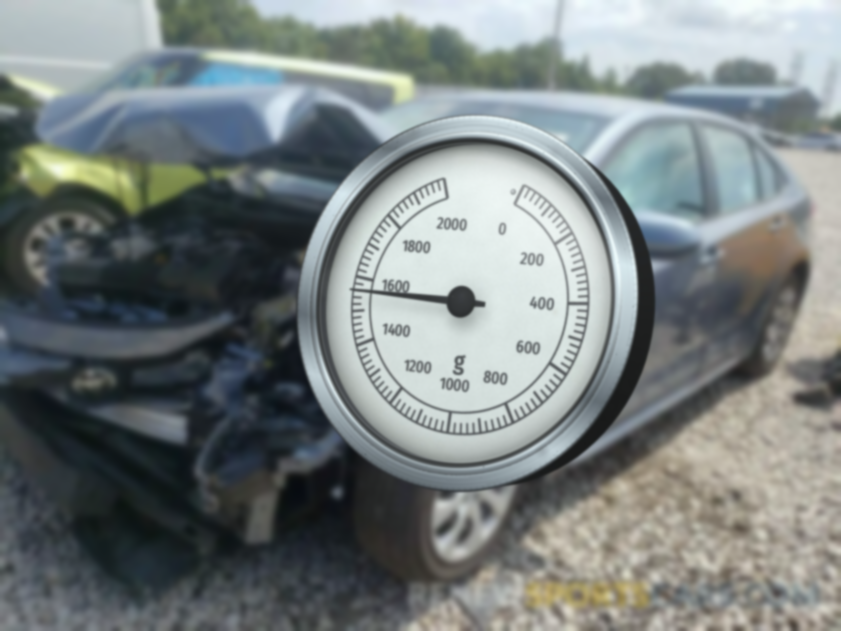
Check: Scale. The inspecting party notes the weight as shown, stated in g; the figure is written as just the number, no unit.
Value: 1560
